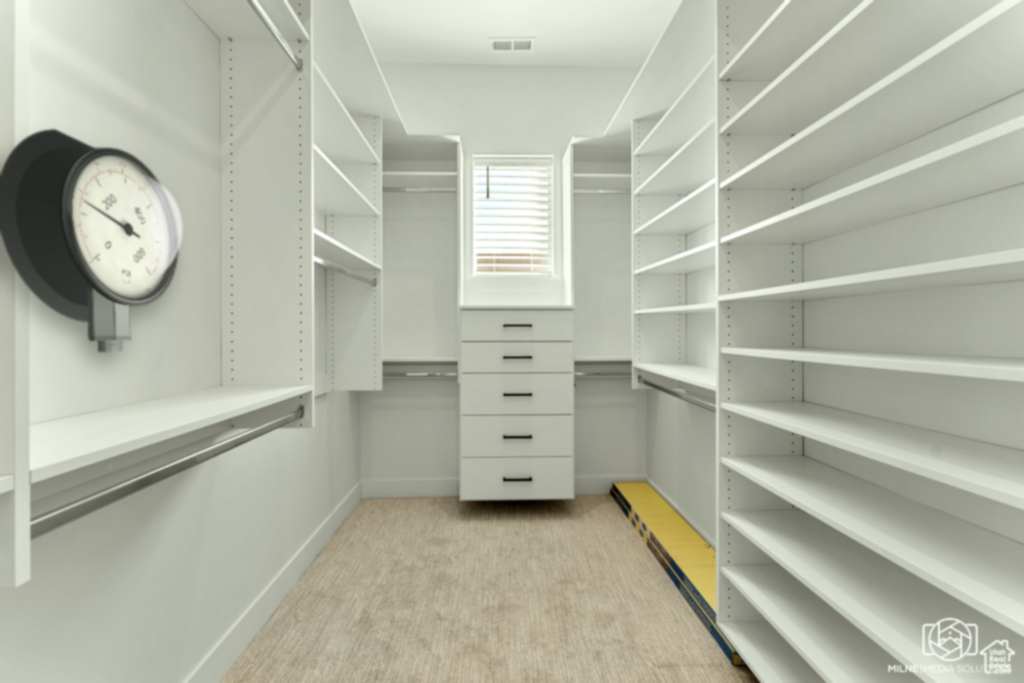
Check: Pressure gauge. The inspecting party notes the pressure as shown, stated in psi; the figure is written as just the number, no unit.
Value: 125
